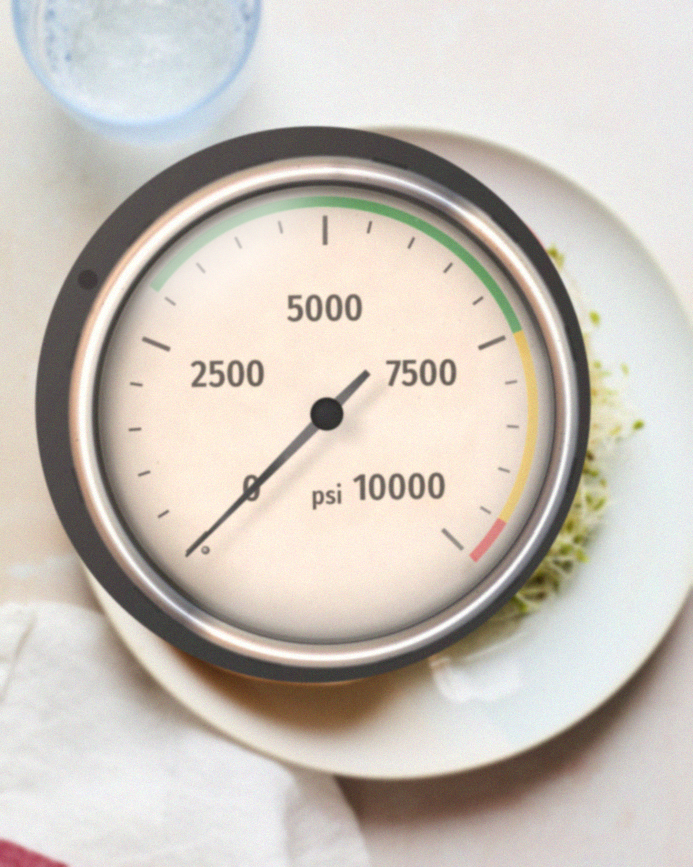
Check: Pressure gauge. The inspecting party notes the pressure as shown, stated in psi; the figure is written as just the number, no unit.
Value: 0
